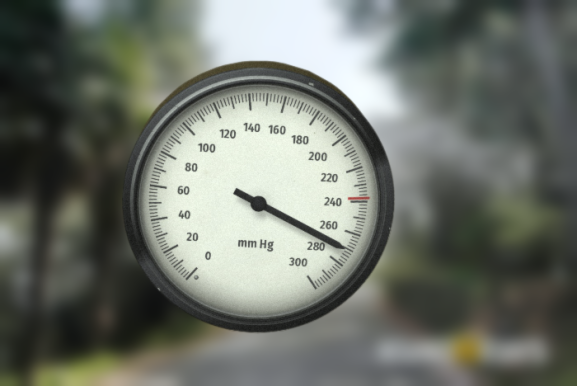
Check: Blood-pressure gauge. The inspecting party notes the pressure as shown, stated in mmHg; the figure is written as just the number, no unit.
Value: 270
